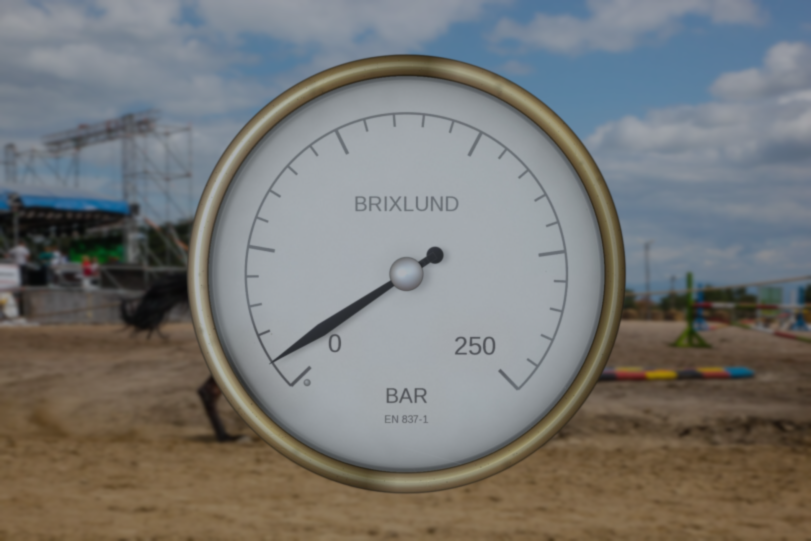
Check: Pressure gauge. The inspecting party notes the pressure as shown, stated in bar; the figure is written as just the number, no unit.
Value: 10
